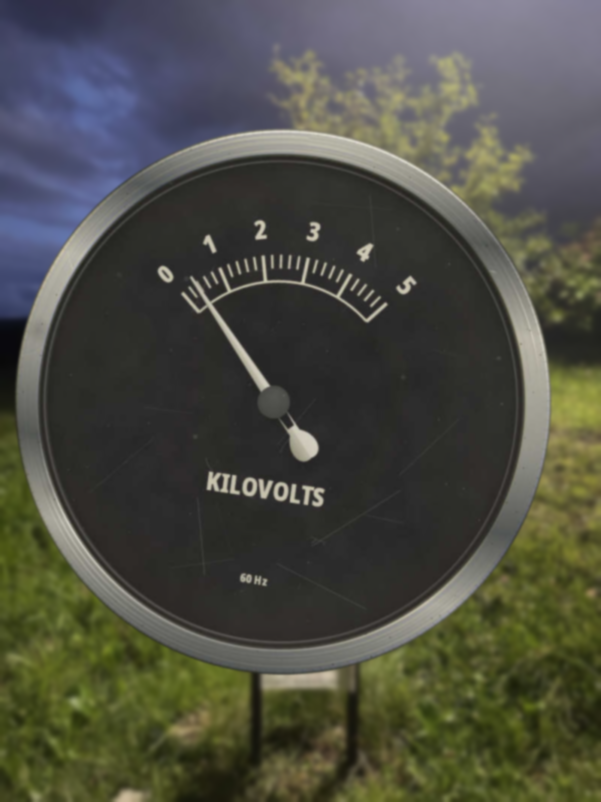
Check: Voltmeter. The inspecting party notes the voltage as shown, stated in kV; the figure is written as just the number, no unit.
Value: 0.4
